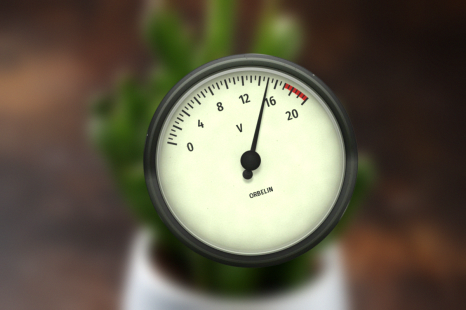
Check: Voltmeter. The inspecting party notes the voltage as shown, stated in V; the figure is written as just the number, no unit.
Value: 15
